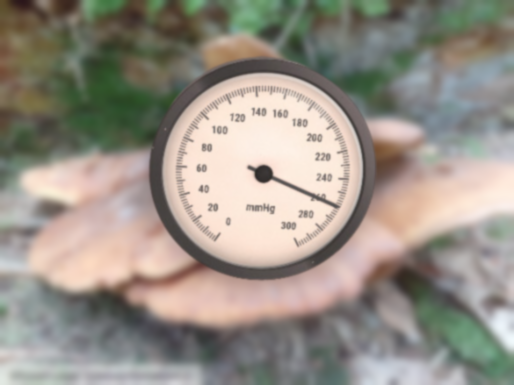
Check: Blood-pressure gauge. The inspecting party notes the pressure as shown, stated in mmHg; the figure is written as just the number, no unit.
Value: 260
